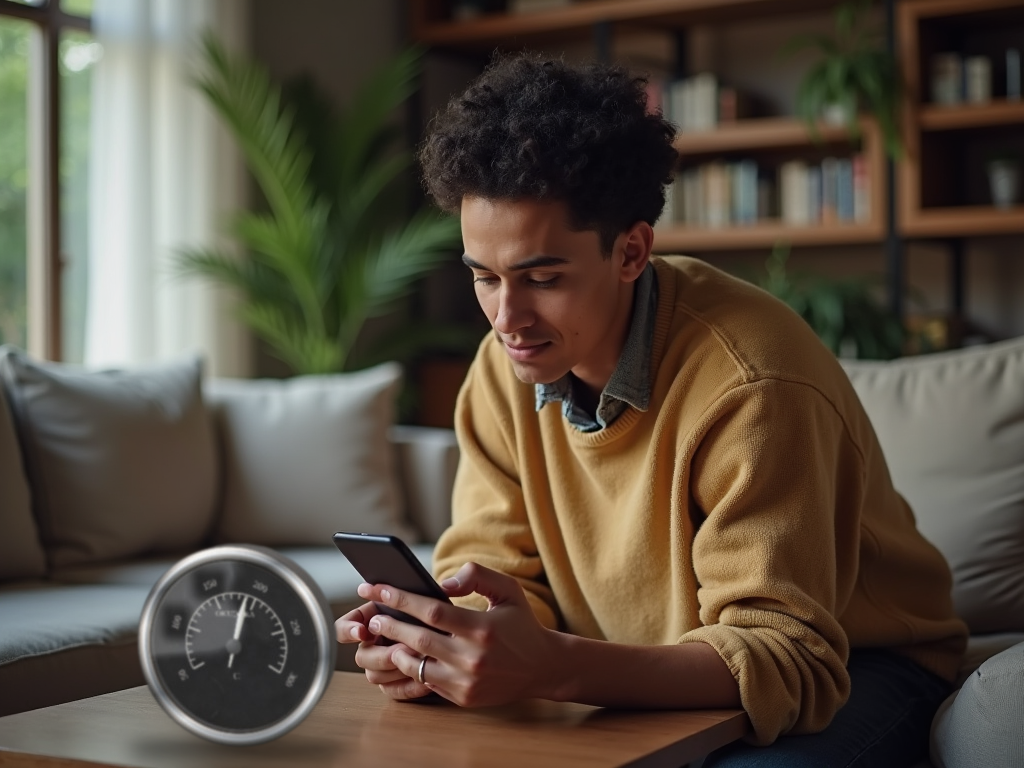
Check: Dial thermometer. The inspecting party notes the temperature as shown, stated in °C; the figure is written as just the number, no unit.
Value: 190
